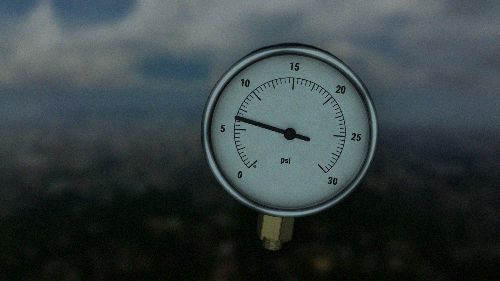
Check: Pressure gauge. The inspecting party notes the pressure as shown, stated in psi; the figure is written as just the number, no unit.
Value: 6.5
